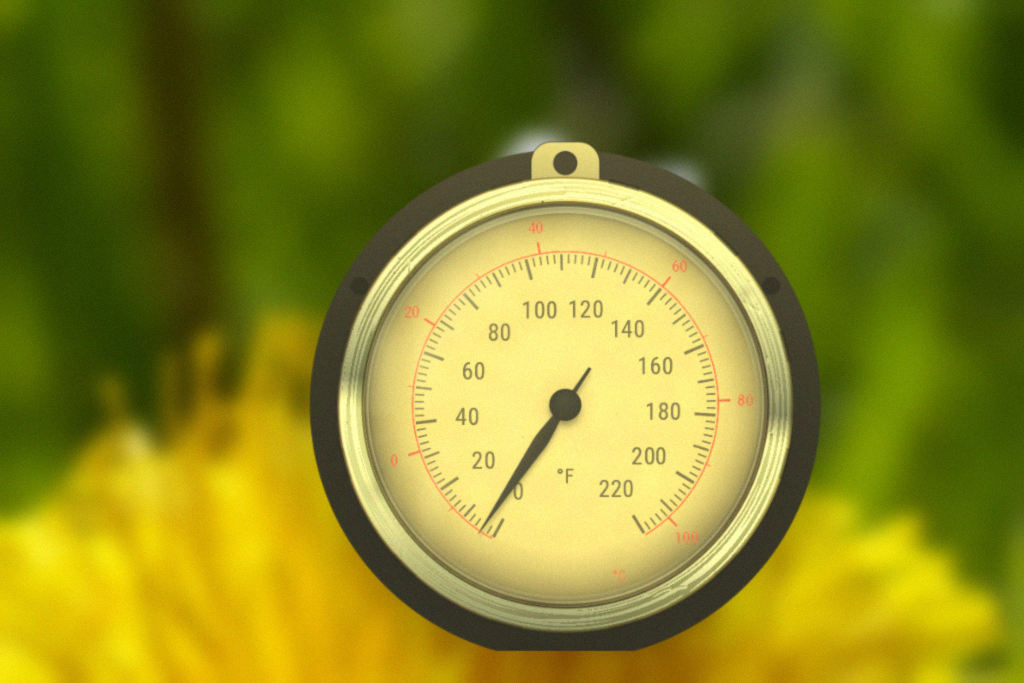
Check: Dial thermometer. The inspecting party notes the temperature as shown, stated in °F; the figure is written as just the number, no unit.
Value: 4
